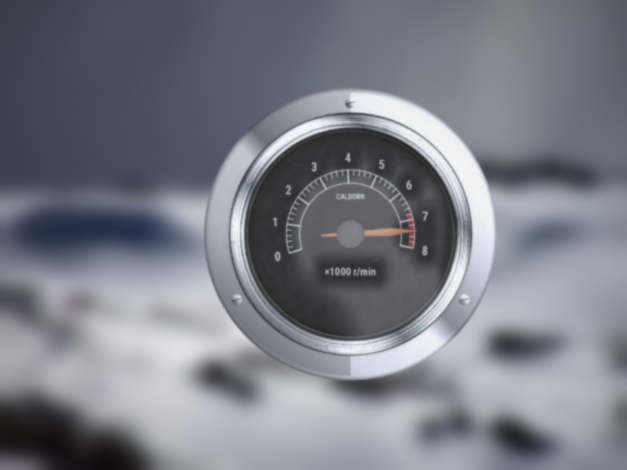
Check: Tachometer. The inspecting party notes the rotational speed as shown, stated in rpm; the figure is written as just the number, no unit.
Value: 7400
